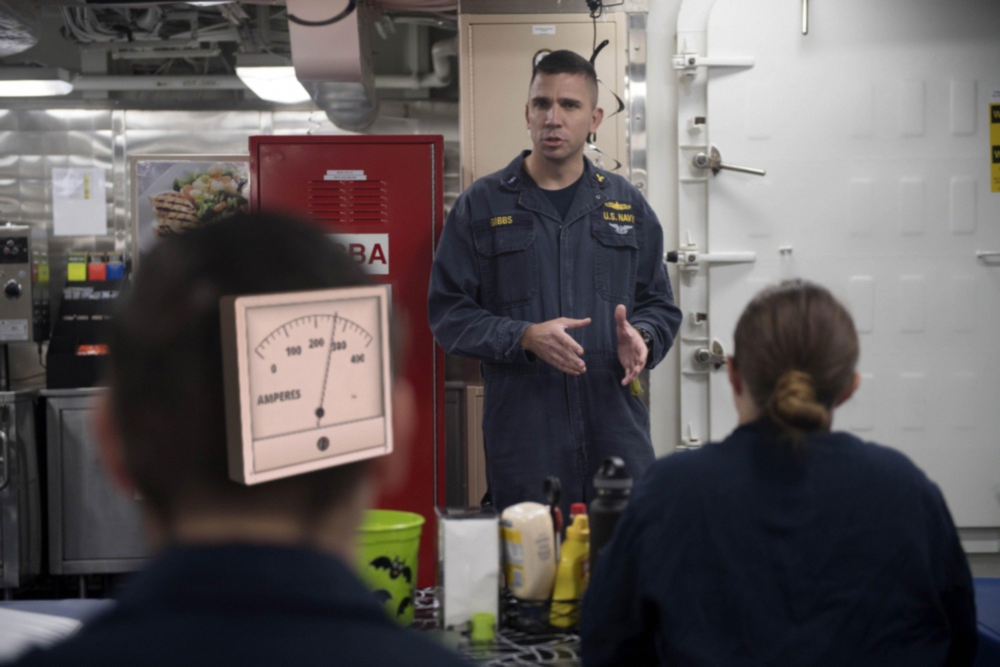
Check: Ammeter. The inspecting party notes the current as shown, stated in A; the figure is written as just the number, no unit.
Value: 260
